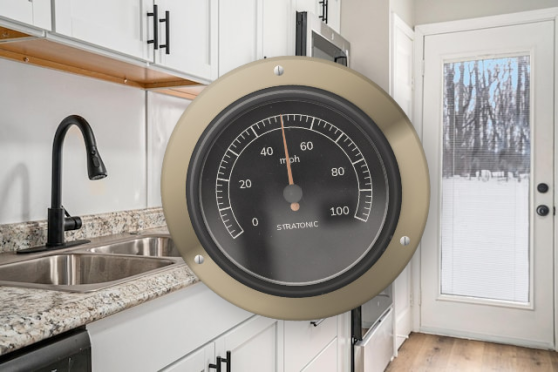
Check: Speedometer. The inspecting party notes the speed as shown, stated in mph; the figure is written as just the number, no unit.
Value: 50
